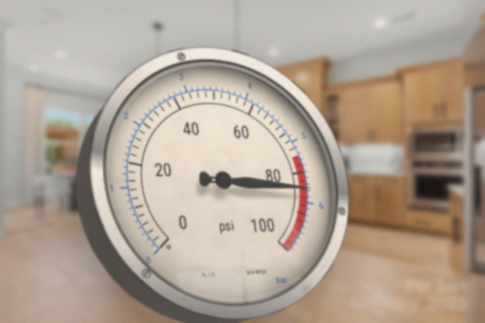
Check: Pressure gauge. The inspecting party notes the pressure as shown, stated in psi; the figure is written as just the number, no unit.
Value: 84
